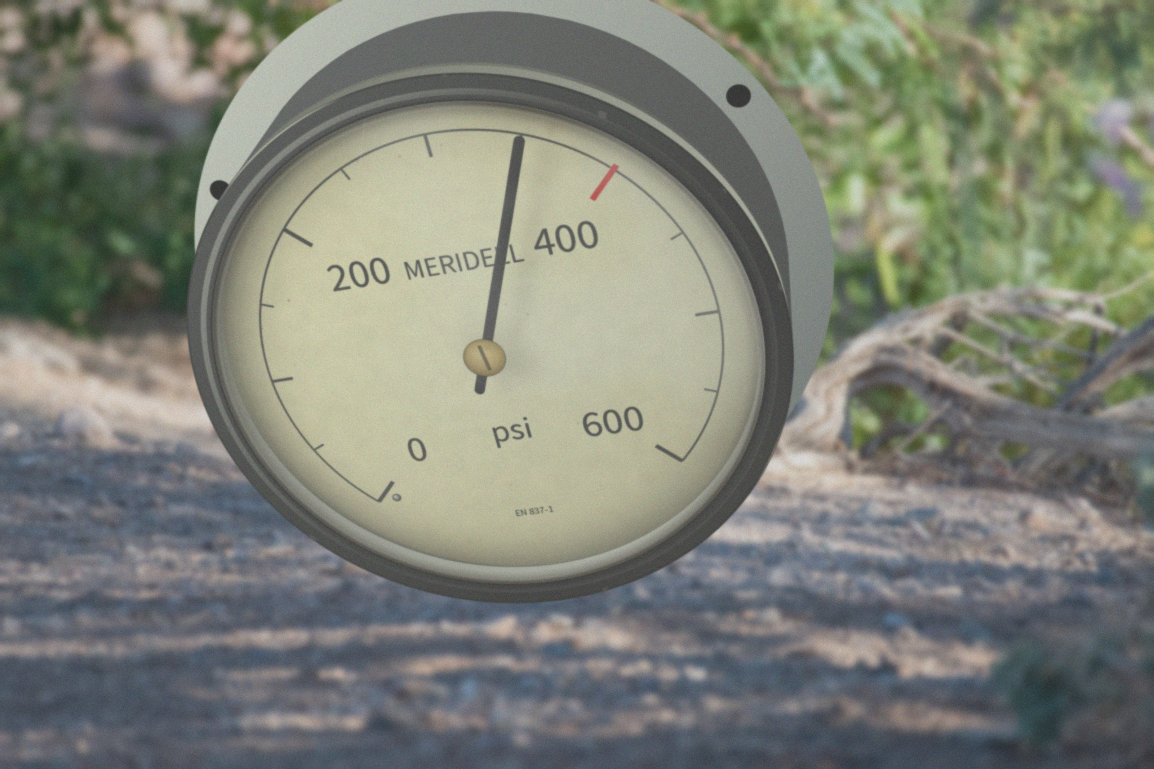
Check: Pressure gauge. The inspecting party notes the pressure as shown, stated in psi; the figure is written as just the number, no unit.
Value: 350
